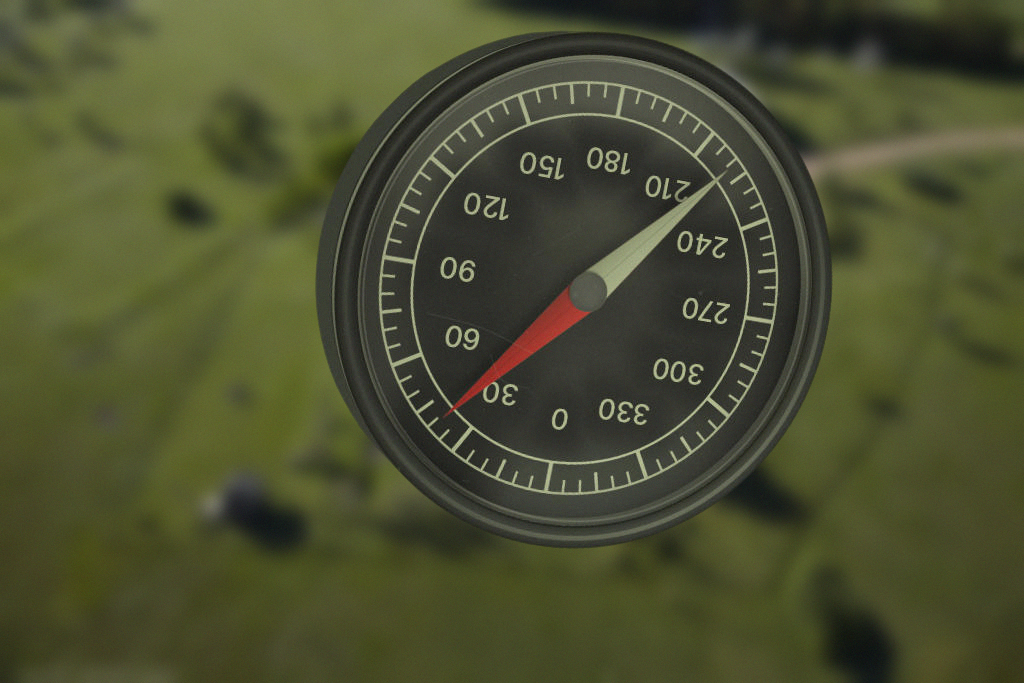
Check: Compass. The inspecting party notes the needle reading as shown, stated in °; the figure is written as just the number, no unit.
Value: 40
